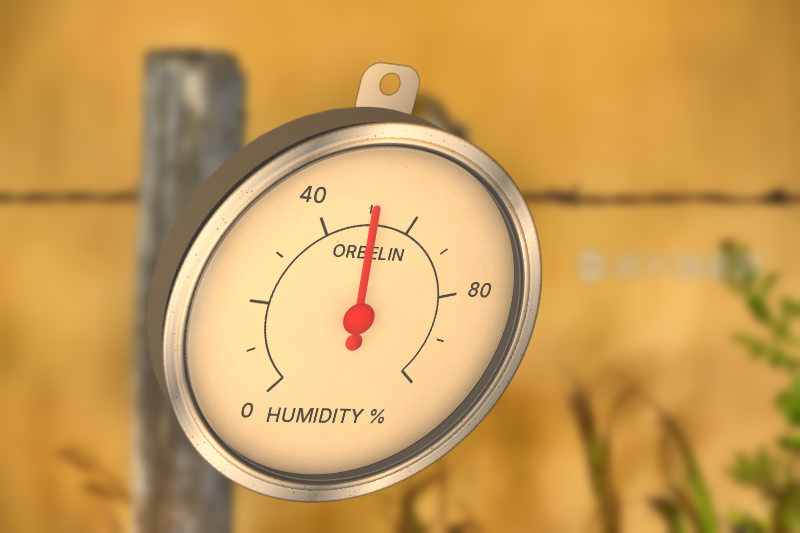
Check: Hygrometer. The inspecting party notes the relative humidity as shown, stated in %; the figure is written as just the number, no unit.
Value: 50
